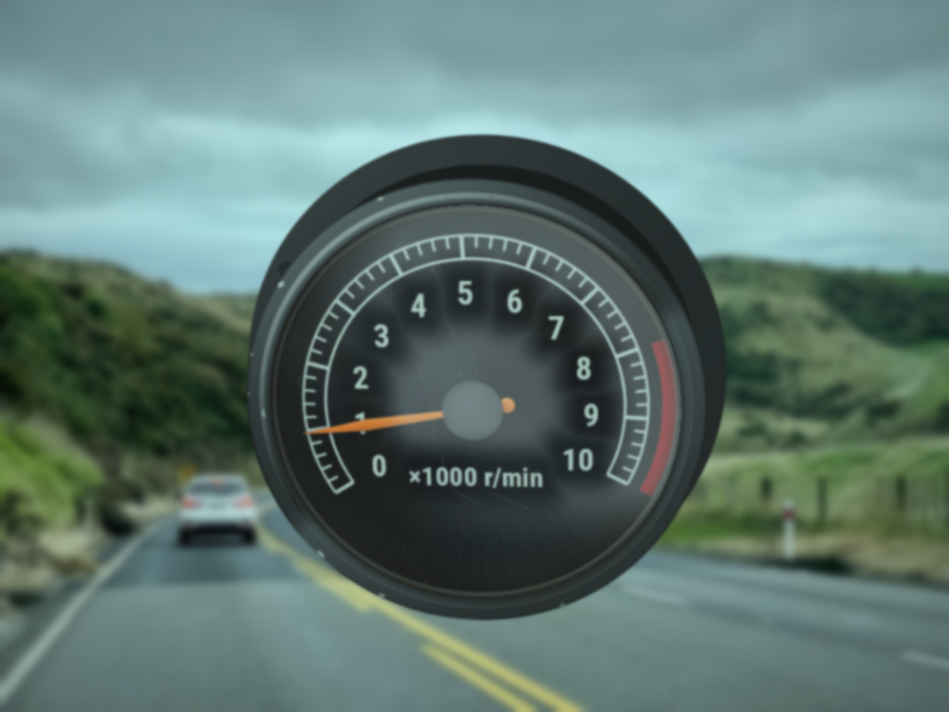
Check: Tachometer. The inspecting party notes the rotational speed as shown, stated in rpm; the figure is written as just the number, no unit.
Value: 1000
